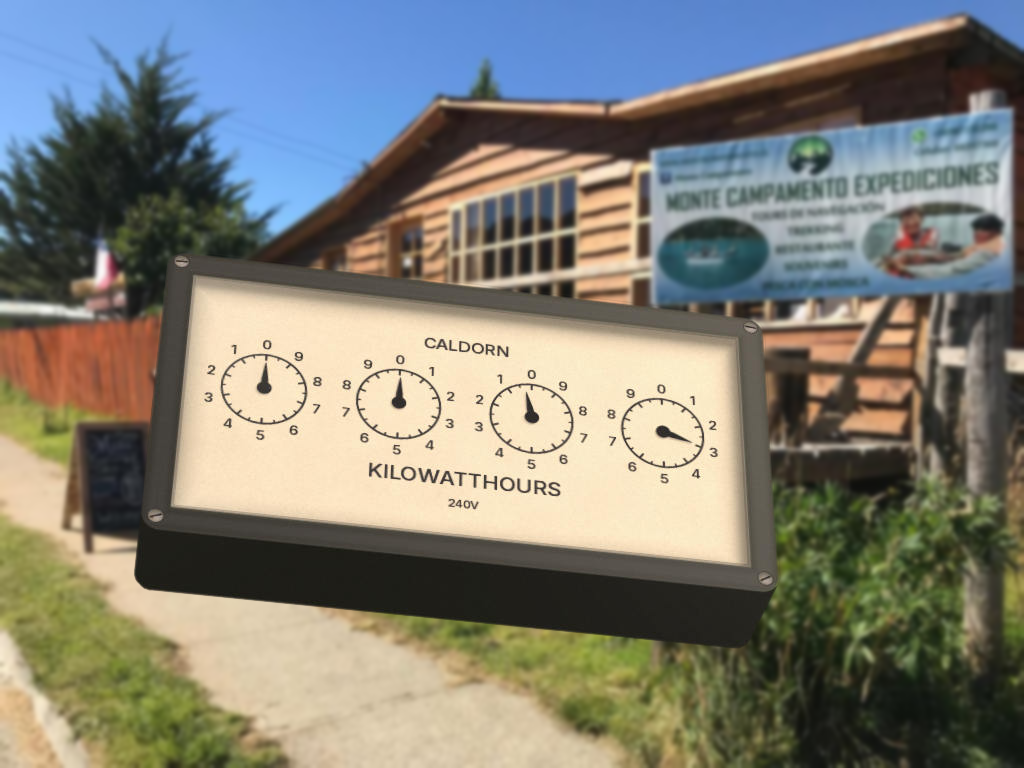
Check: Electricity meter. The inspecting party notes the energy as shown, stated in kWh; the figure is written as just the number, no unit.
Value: 3
